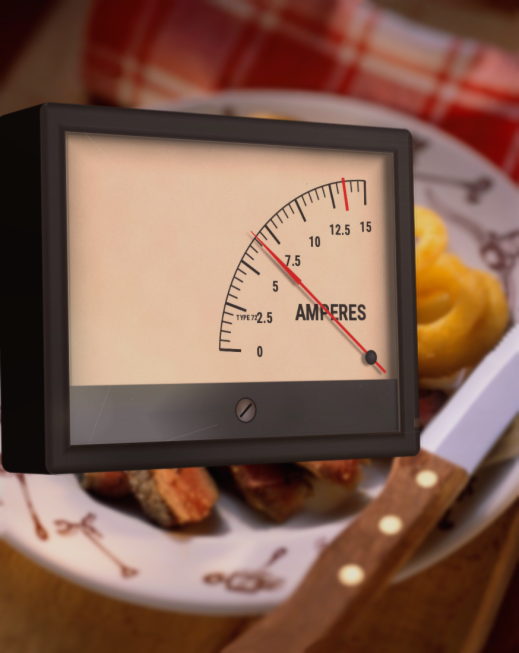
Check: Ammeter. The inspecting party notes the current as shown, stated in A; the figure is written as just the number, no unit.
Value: 6.5
